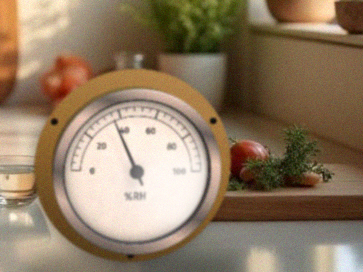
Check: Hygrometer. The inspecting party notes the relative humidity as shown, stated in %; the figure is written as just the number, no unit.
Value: 36
